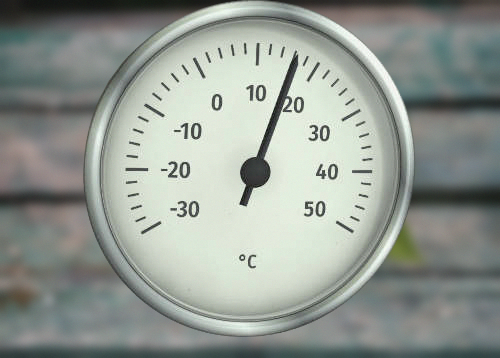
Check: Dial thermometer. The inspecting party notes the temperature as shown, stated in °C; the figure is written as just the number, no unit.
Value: 16
